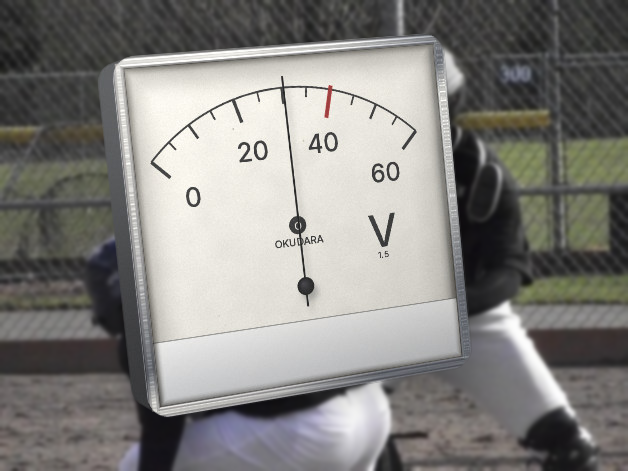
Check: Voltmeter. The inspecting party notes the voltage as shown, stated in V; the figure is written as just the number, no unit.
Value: 30
